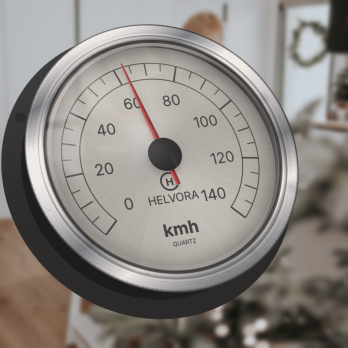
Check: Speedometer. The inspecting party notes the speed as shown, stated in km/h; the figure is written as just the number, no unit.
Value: 62.5
